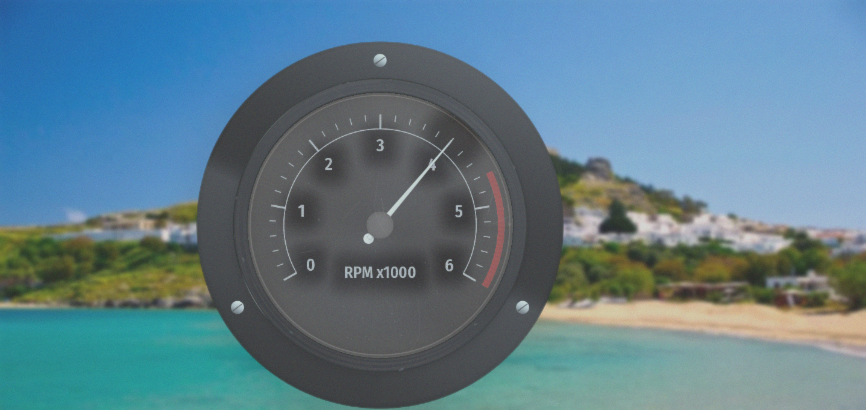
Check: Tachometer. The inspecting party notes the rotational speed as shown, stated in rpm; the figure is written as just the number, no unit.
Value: 4000
